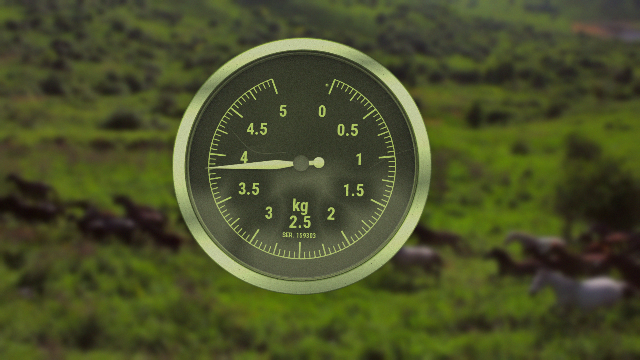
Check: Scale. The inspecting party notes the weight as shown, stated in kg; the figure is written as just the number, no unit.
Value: 3.85
